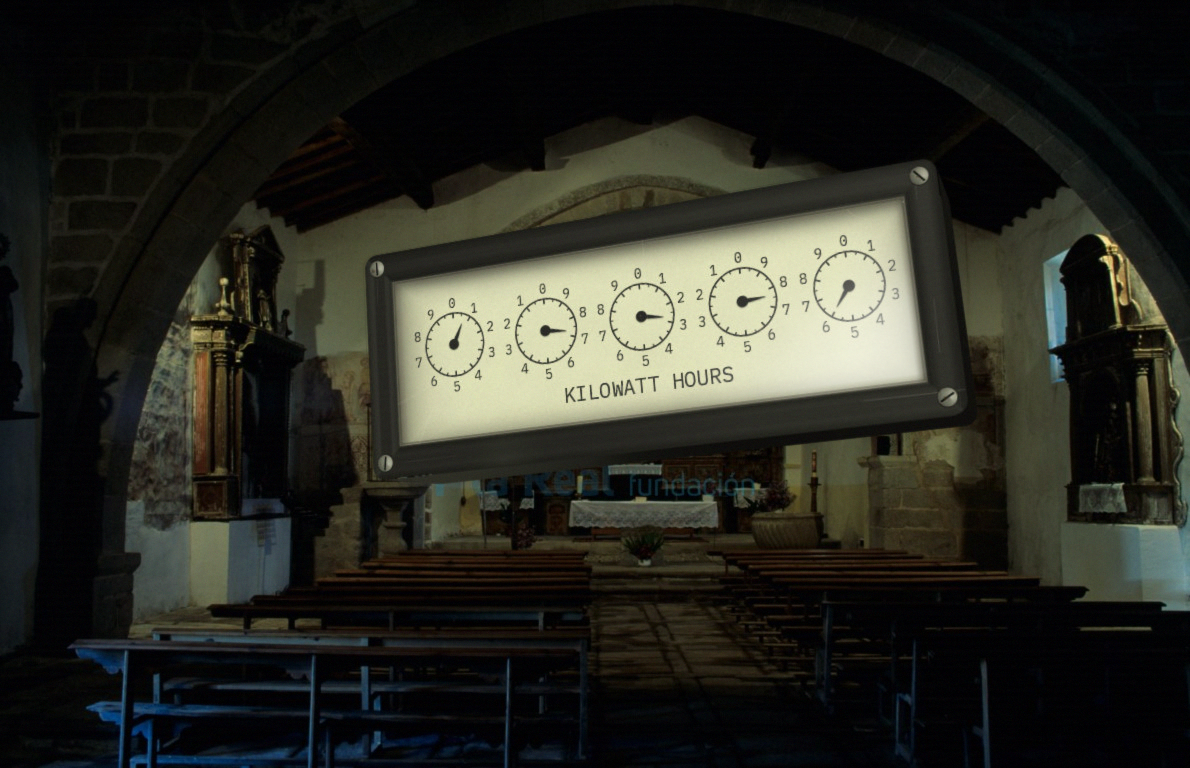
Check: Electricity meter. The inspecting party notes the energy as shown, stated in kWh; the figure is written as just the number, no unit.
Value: 7276
